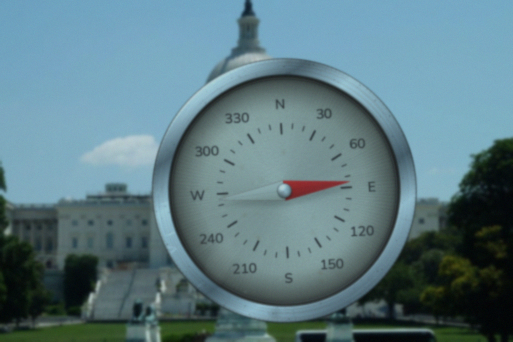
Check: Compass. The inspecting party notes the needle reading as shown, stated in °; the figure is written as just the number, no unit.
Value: 85
